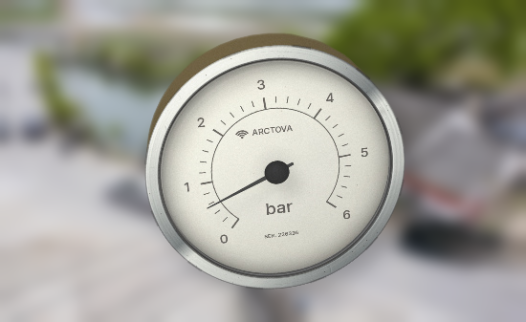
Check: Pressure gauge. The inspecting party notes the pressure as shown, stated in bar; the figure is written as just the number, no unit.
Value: 0.6
